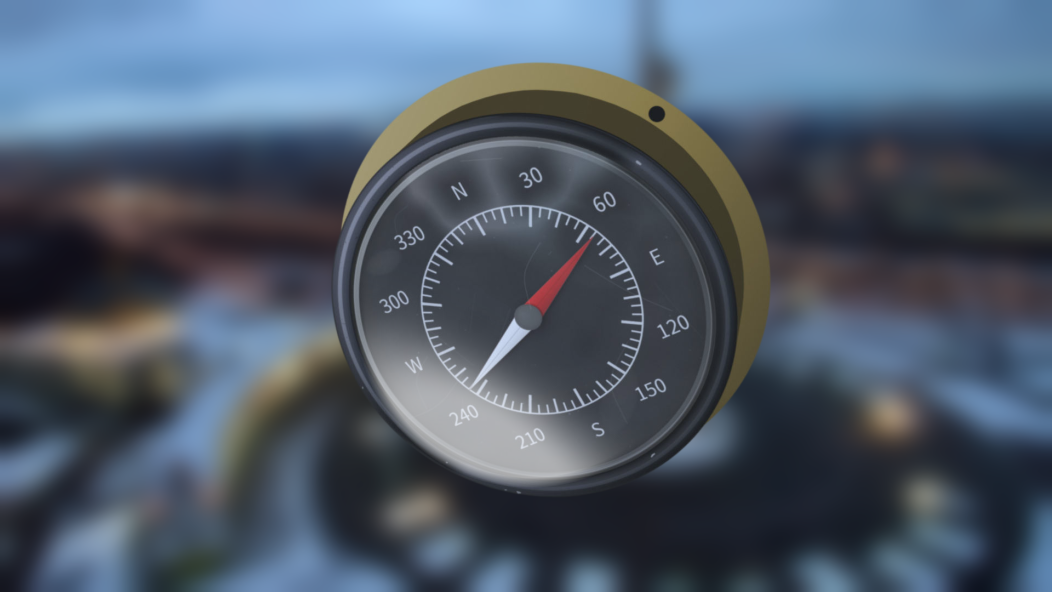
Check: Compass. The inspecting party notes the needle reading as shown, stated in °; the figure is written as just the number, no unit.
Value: 65
